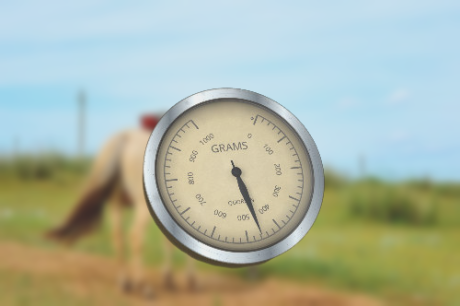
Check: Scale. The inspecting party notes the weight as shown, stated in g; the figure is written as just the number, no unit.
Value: 460
